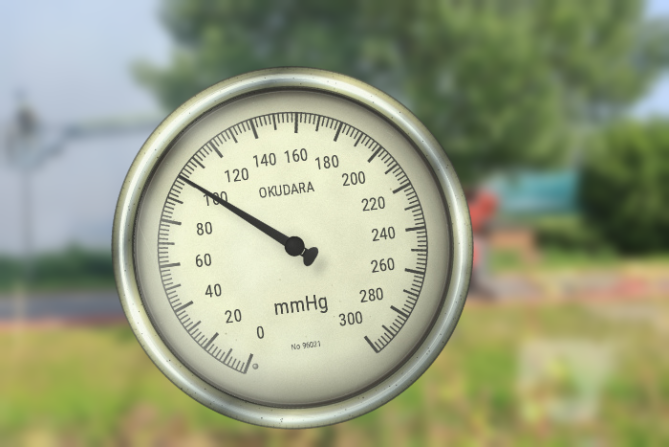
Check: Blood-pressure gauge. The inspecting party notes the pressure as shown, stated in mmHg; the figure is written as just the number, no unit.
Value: 100
